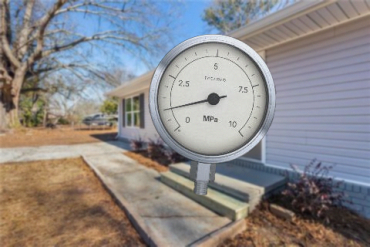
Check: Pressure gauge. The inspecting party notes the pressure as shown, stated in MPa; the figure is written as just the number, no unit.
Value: 1
